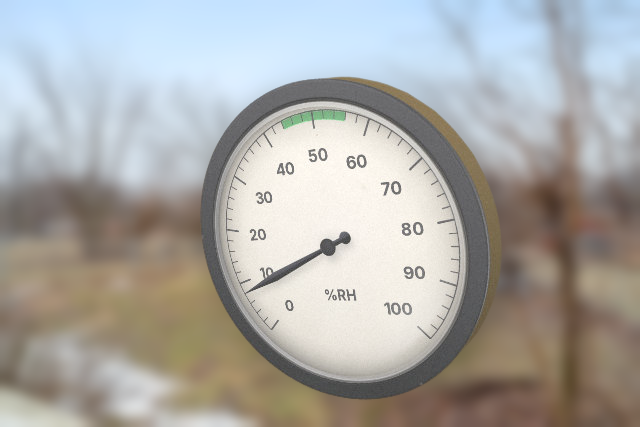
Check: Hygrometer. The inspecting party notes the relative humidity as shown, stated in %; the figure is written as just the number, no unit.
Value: 8
